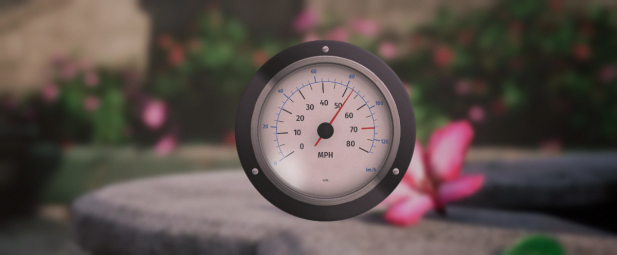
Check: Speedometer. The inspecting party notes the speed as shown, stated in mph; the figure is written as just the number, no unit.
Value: 52.5
